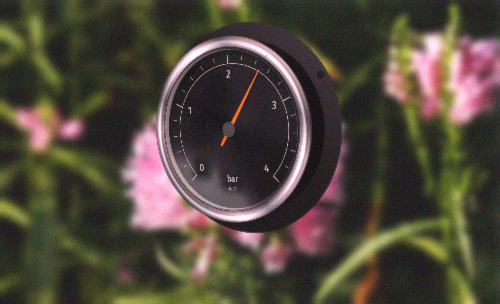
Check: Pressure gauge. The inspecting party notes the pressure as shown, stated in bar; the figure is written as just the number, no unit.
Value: 2.5
